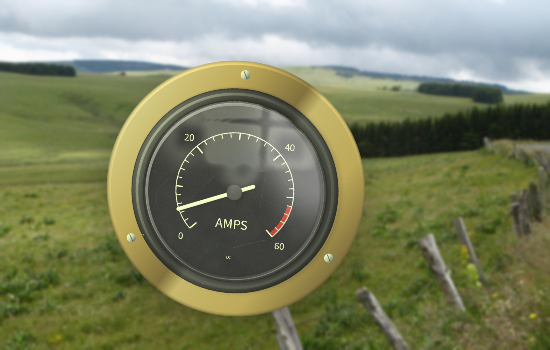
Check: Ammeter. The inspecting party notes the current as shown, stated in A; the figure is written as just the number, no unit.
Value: 5
